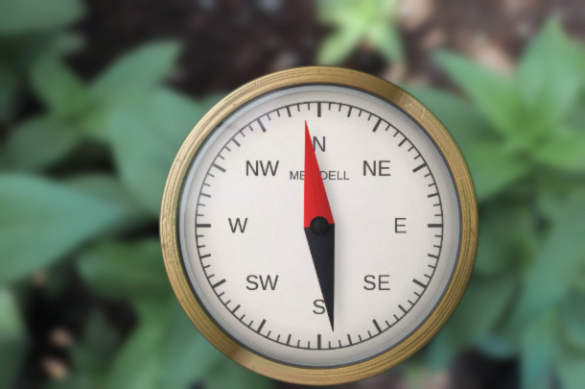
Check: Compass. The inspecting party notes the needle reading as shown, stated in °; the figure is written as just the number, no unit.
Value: 352.5
